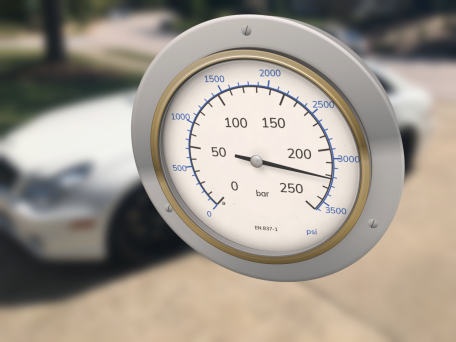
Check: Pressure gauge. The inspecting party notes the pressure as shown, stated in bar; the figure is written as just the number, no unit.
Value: 220
